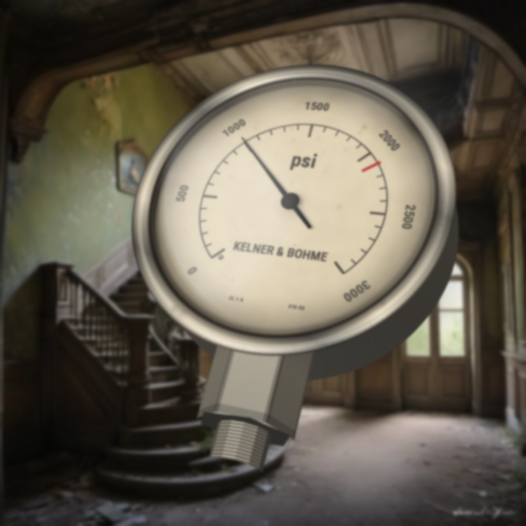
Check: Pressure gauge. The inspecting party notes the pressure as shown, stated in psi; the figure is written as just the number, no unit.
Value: 1000
